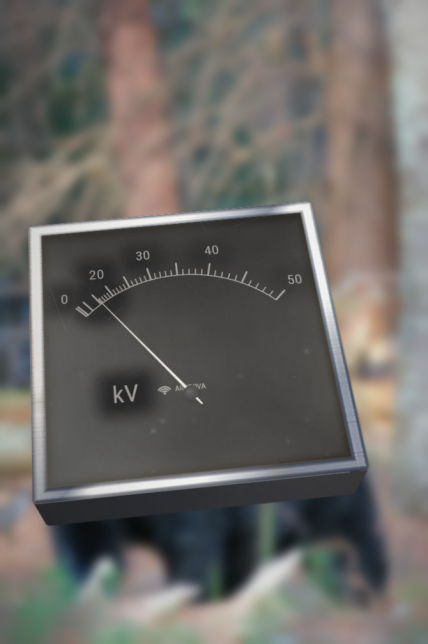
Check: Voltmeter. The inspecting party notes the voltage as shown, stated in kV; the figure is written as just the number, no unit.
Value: 15
